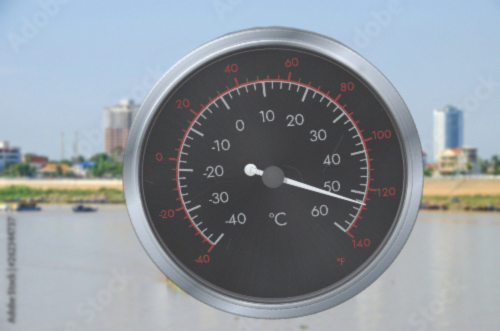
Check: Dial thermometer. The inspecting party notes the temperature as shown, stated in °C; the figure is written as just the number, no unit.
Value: 52
